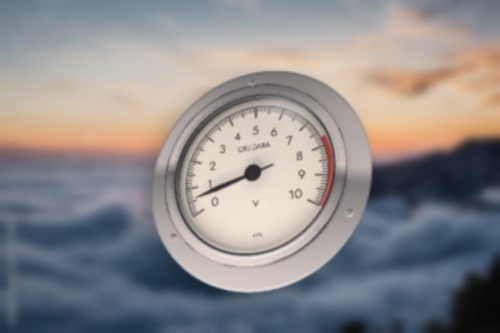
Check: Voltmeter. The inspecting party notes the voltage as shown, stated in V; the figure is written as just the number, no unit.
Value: 0.5
